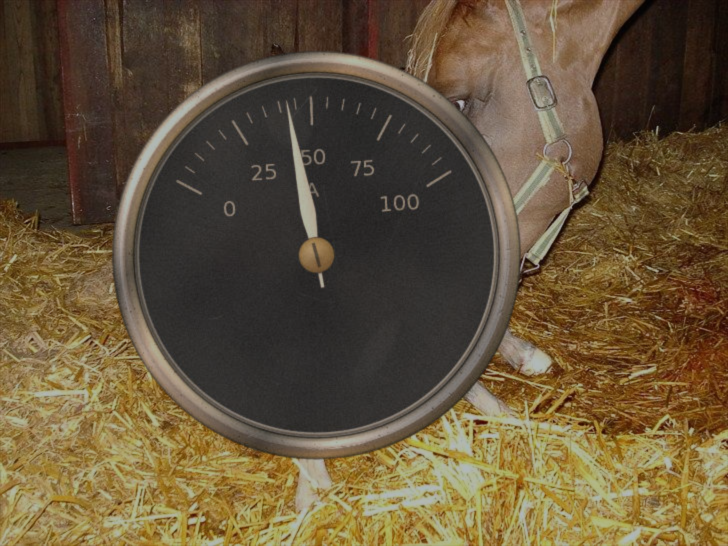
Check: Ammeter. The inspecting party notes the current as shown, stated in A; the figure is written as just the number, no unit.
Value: 42.5
